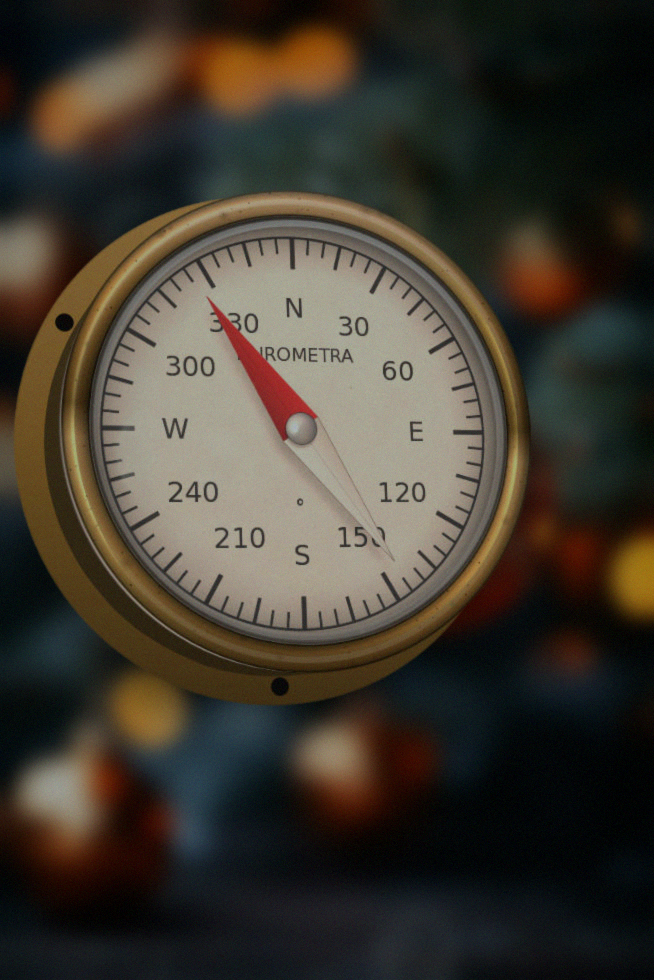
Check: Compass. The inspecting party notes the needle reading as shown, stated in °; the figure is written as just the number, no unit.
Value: 325
